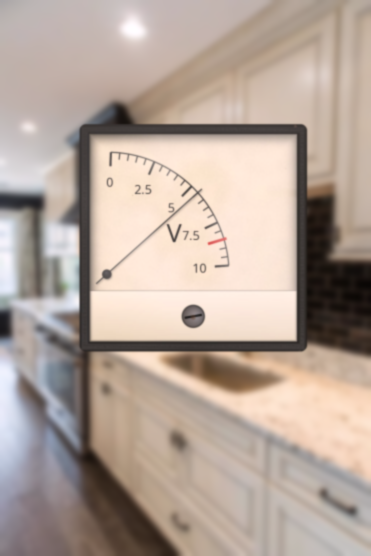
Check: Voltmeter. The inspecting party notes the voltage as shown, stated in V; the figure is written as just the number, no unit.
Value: 5.5
